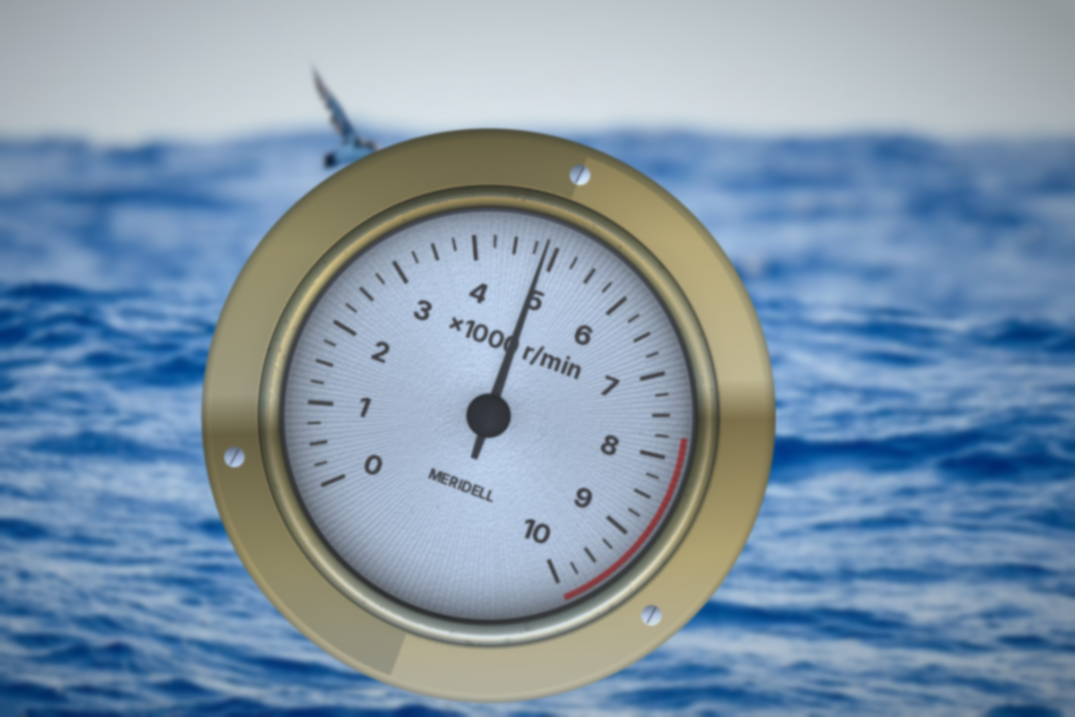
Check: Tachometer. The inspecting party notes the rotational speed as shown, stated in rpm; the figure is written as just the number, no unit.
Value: 4875
